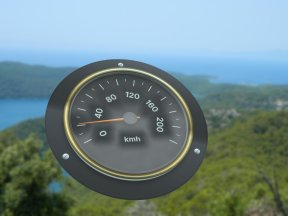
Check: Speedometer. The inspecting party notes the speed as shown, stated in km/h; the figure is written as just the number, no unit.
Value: 20
